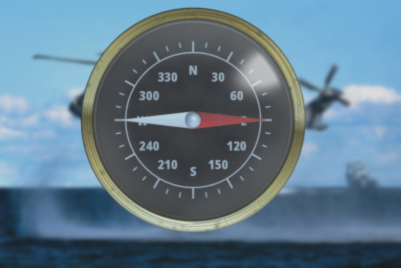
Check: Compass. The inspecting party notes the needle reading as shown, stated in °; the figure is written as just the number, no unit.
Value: 90
